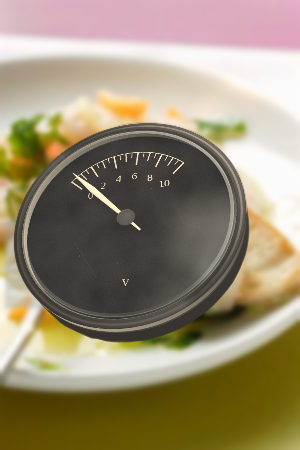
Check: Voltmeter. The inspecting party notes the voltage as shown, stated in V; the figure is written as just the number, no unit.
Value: 0.5
